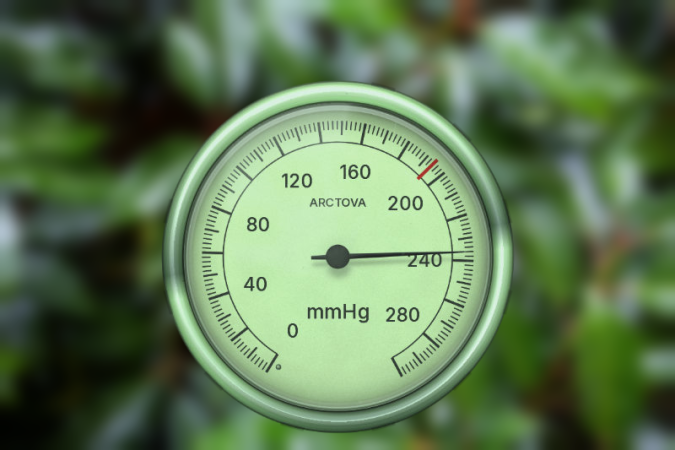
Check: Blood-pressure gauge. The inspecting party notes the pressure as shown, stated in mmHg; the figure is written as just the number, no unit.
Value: 236
